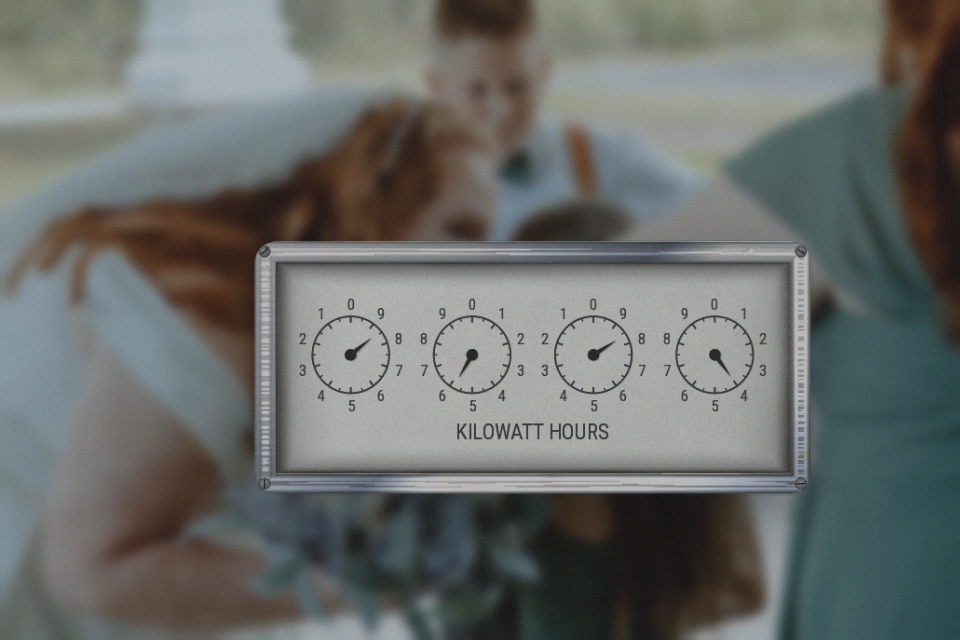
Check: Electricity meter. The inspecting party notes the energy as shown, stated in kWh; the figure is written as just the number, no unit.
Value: 8584
